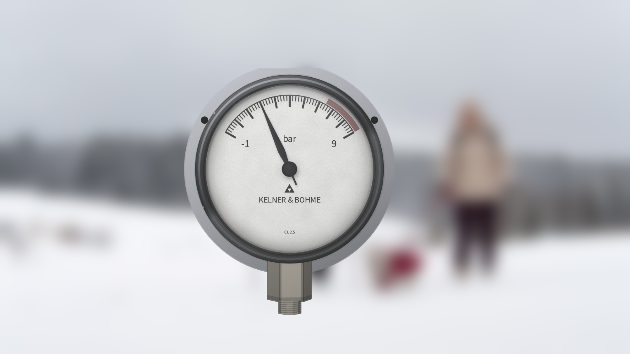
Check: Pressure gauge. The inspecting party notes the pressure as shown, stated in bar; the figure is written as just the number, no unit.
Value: 2
